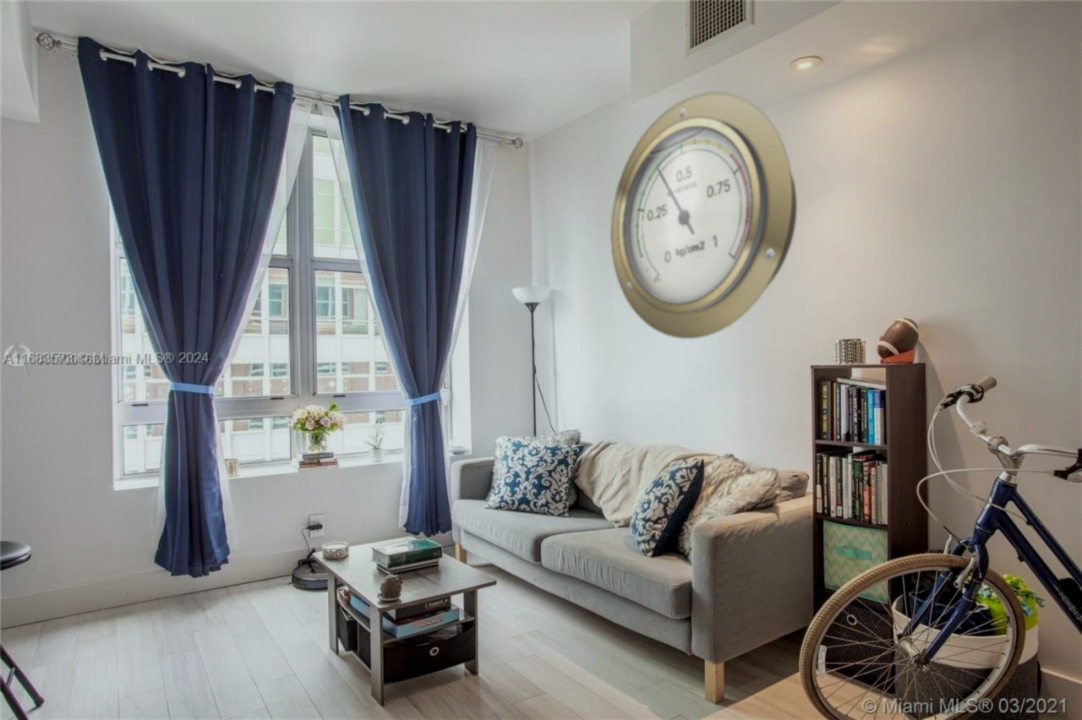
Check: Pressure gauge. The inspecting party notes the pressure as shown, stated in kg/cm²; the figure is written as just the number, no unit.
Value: 0.4
